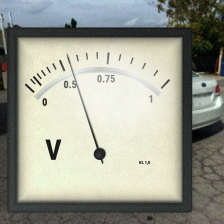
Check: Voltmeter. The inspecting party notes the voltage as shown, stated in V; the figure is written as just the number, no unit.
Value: 0.55
